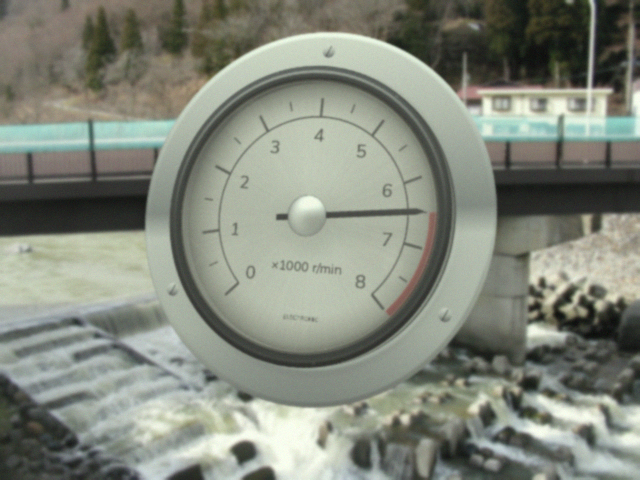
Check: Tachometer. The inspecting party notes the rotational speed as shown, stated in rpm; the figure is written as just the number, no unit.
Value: 6500
